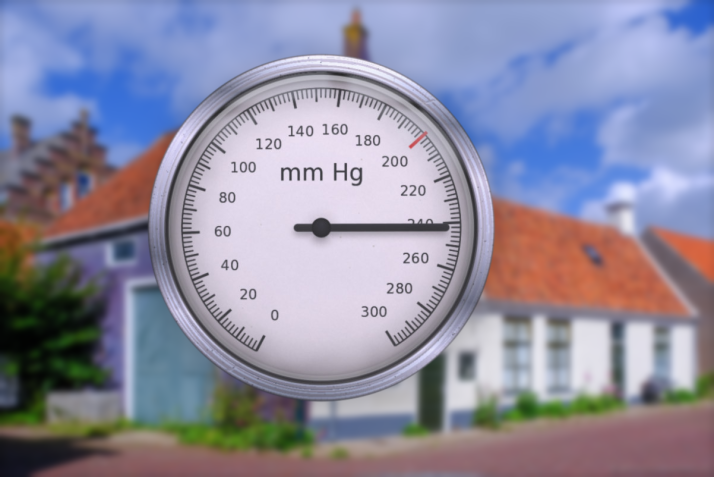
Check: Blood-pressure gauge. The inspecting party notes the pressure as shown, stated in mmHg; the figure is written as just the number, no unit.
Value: 242
